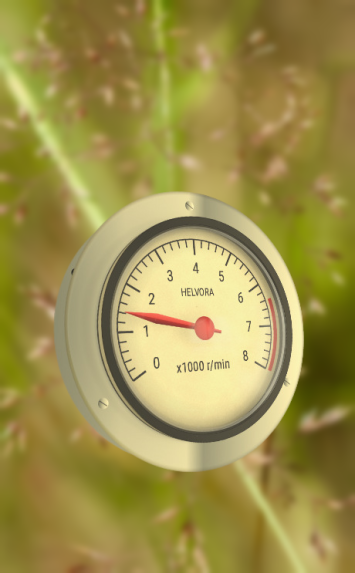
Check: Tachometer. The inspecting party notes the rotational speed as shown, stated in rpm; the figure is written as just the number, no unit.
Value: 1400
